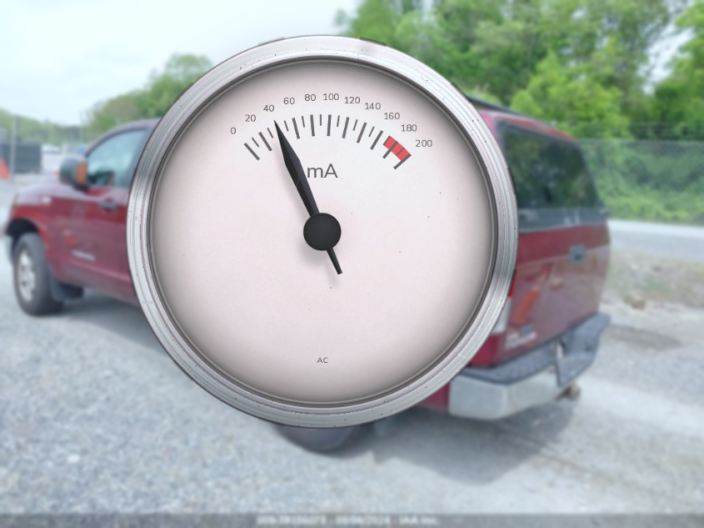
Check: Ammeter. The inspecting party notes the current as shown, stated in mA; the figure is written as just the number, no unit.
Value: 40
